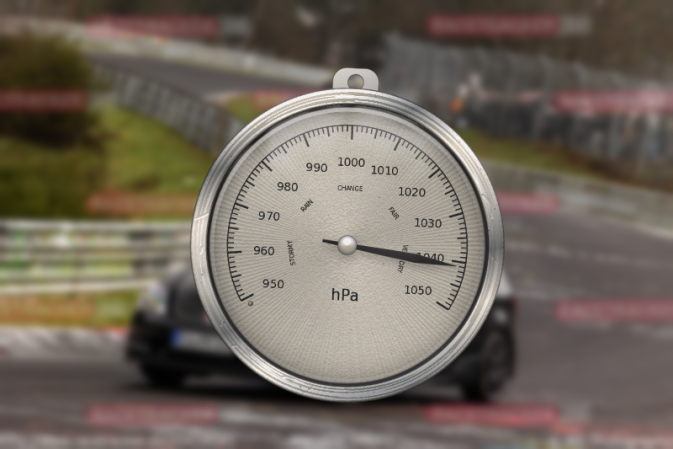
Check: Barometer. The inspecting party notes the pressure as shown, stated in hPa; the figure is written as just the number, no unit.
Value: 1041
